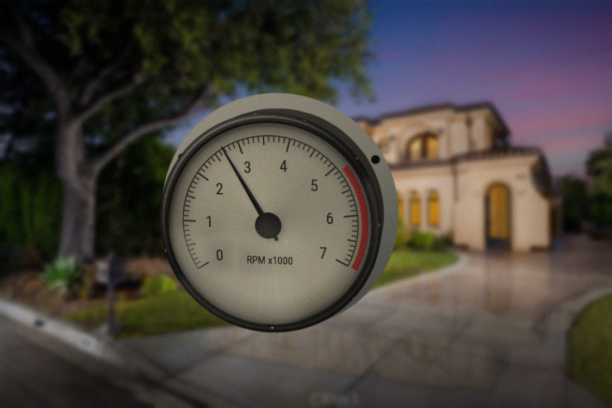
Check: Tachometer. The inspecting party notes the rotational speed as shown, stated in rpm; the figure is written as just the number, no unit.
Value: 2700
